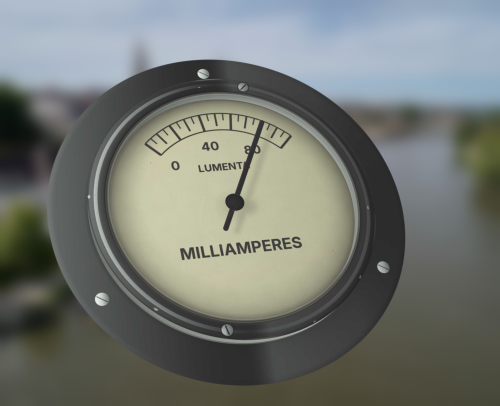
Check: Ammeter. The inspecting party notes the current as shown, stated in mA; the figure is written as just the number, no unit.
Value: 80
